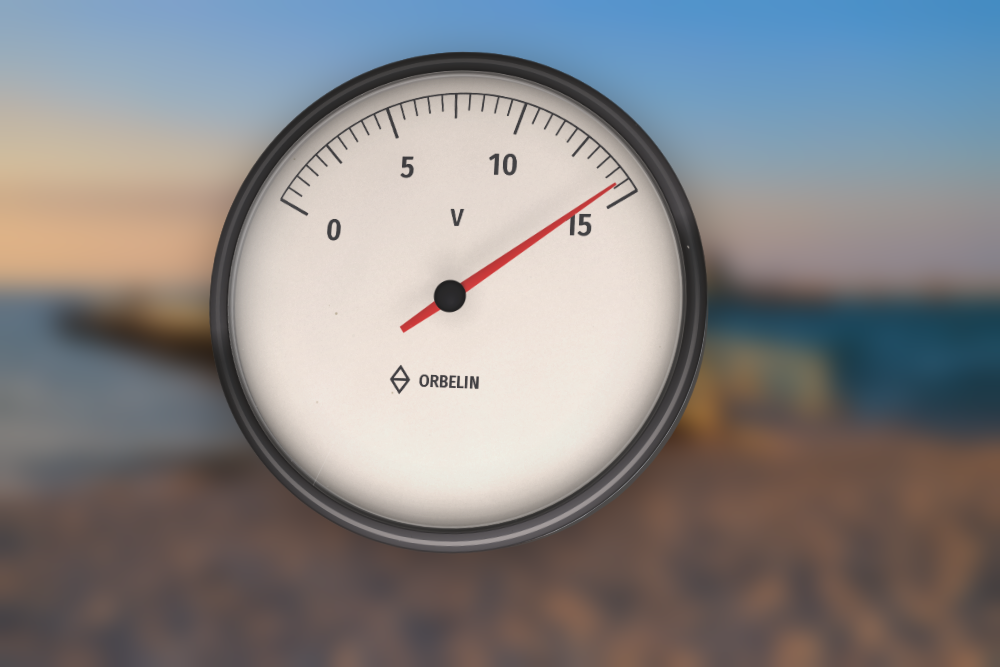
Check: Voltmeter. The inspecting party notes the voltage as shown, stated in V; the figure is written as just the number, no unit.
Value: 14.5
